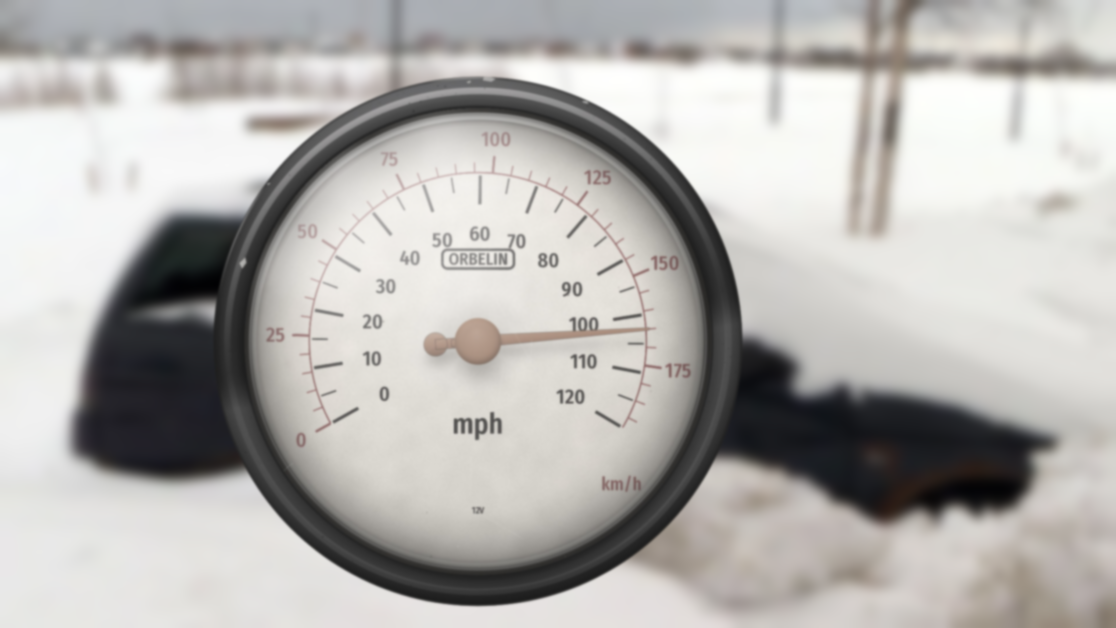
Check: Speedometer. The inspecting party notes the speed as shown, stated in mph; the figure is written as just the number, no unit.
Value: 102.5
